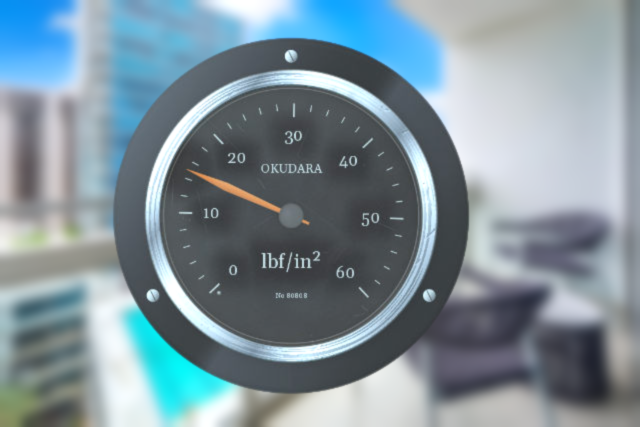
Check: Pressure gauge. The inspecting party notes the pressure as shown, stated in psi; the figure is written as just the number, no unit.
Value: 15
